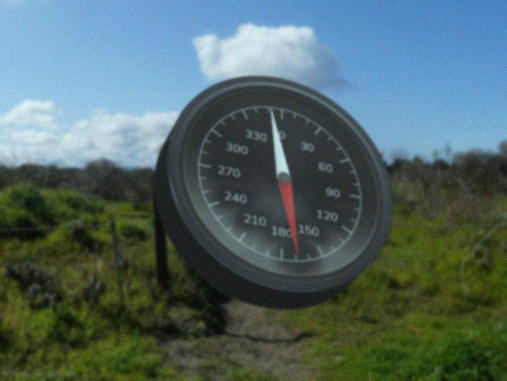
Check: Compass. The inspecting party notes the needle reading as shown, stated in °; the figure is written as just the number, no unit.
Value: 170
